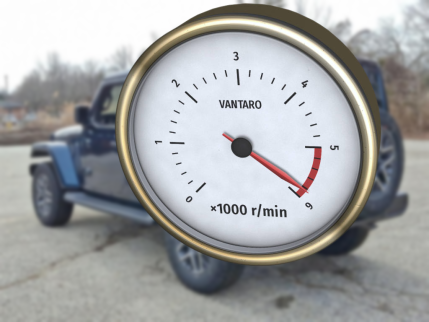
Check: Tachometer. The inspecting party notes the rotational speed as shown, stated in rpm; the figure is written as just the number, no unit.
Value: 5800
